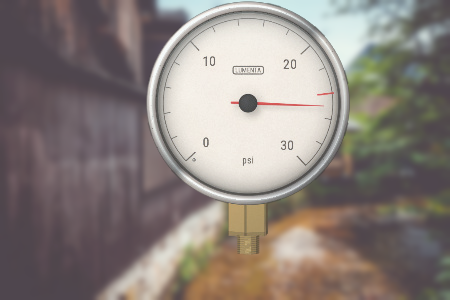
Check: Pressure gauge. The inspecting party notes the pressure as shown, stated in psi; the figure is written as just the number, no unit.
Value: 25
